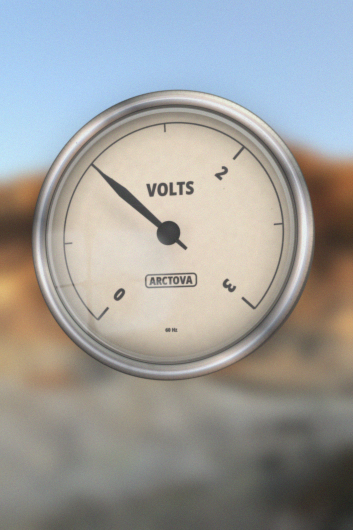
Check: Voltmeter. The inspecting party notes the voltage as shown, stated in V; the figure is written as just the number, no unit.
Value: 1
